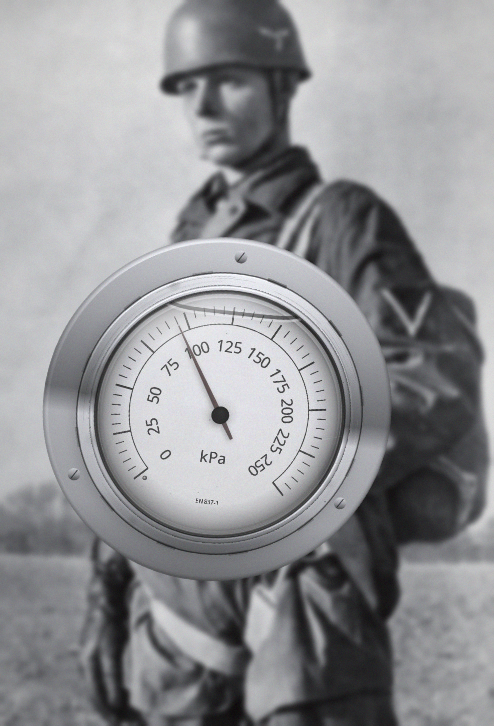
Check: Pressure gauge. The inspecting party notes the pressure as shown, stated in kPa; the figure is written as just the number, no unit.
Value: 95
